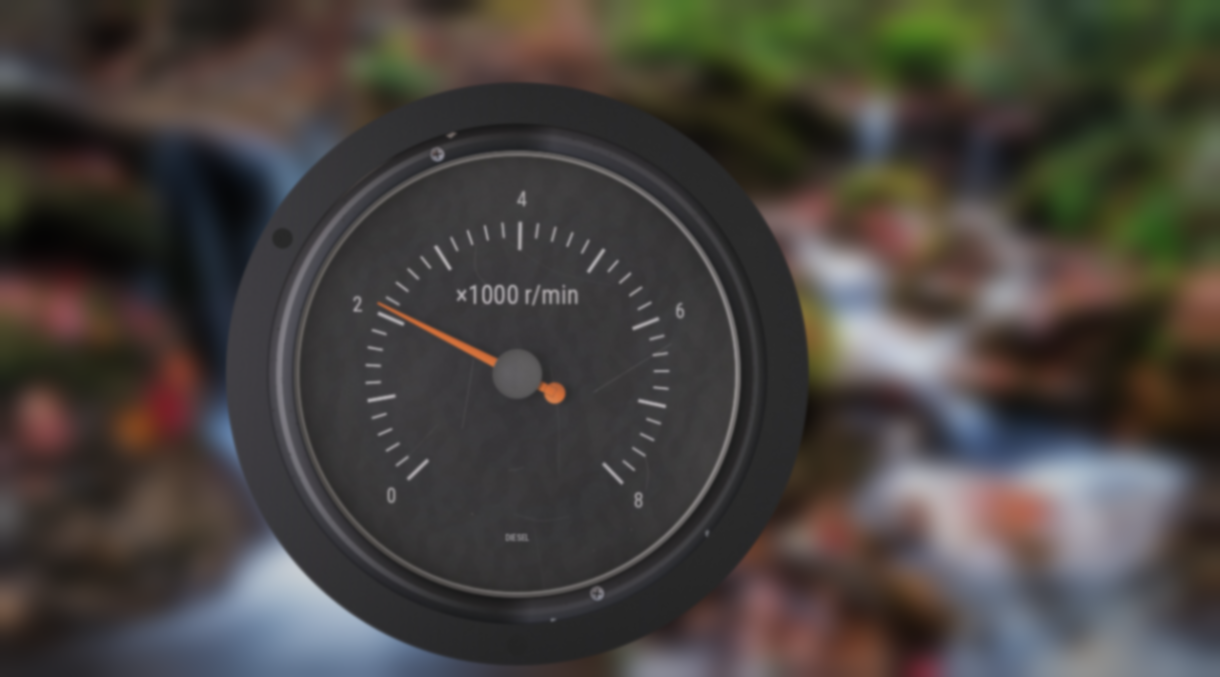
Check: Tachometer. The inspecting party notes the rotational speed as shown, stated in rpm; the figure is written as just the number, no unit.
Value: 2100
